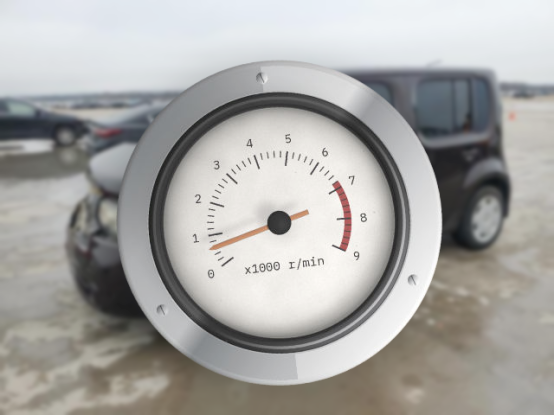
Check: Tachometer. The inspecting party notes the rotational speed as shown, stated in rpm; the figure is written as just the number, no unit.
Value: 600
